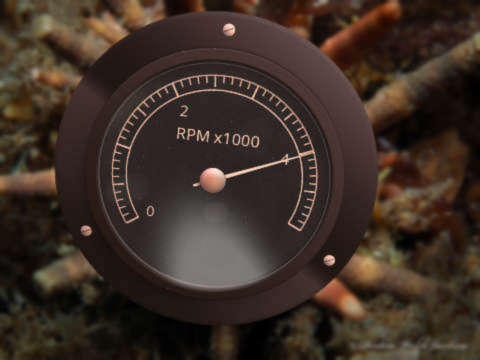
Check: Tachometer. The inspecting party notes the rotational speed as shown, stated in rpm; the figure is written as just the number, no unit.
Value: 4000
